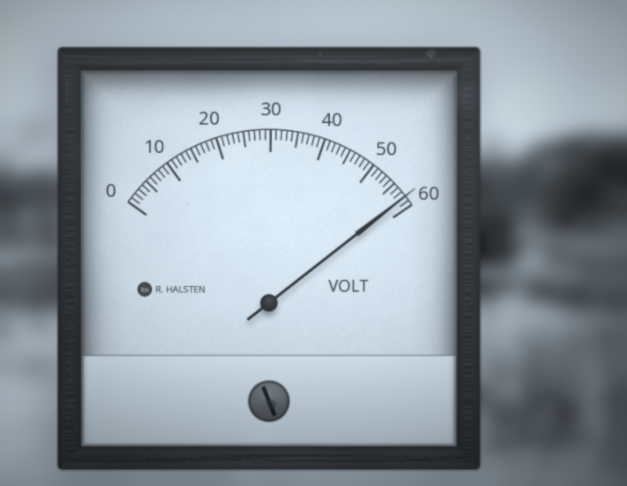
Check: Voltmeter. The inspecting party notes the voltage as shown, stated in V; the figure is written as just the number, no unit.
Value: 58
